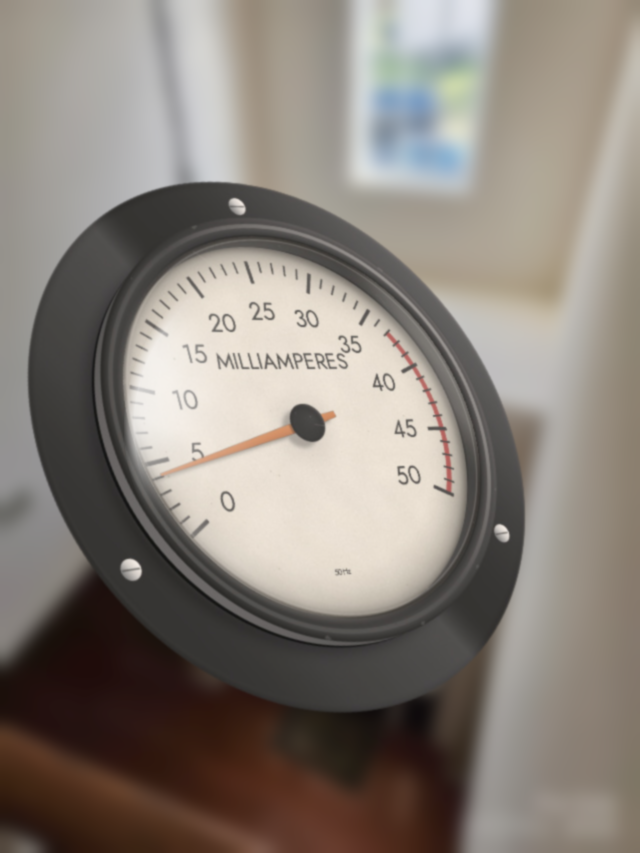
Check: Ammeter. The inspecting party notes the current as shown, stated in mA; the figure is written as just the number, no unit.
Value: 4
